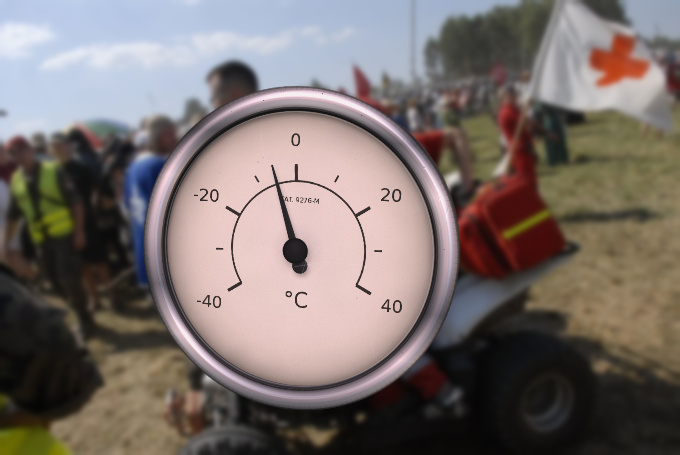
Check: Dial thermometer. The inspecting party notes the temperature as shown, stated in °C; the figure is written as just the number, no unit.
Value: -5
